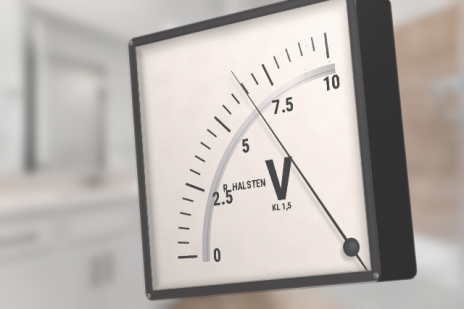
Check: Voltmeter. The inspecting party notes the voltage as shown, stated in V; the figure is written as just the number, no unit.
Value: 6.5
